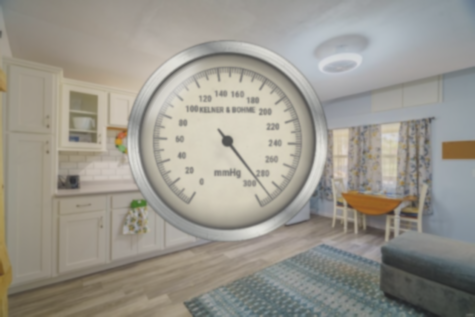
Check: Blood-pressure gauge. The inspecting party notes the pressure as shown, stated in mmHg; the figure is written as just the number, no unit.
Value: 290
